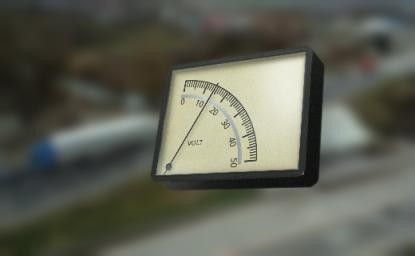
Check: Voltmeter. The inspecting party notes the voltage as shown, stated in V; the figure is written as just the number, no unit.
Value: 15
